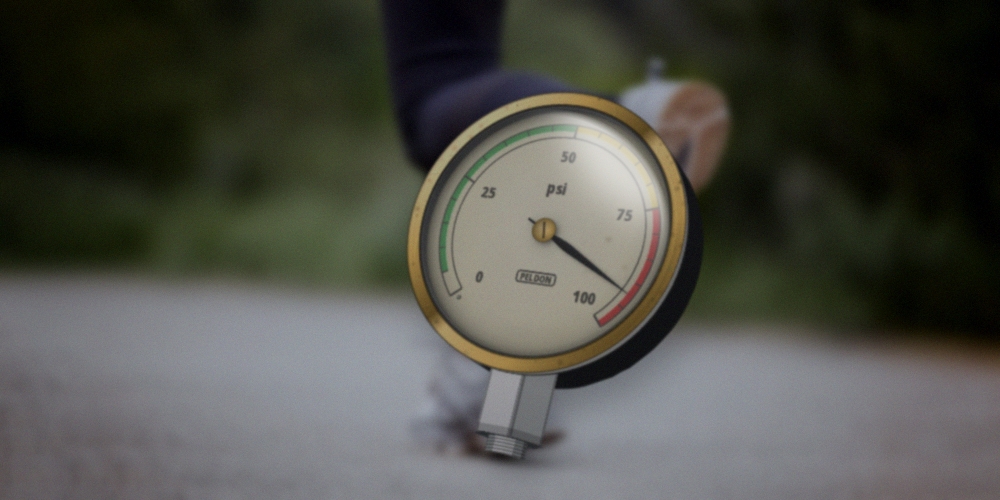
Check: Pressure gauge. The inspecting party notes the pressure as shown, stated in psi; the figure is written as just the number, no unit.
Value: 92.5
